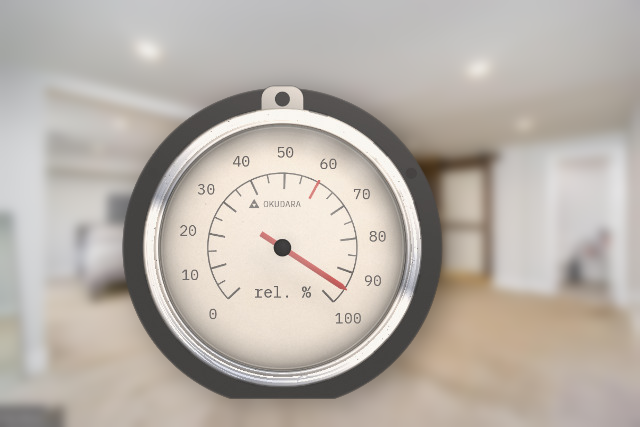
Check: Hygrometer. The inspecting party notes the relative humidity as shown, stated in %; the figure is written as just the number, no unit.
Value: 95
